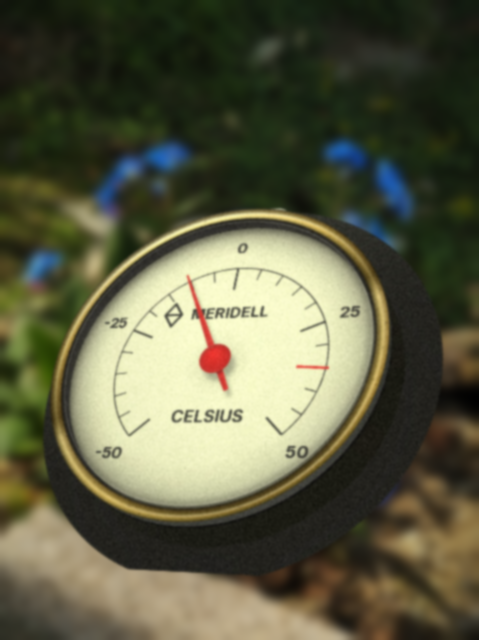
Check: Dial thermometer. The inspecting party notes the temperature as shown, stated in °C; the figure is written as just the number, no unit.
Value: -10
